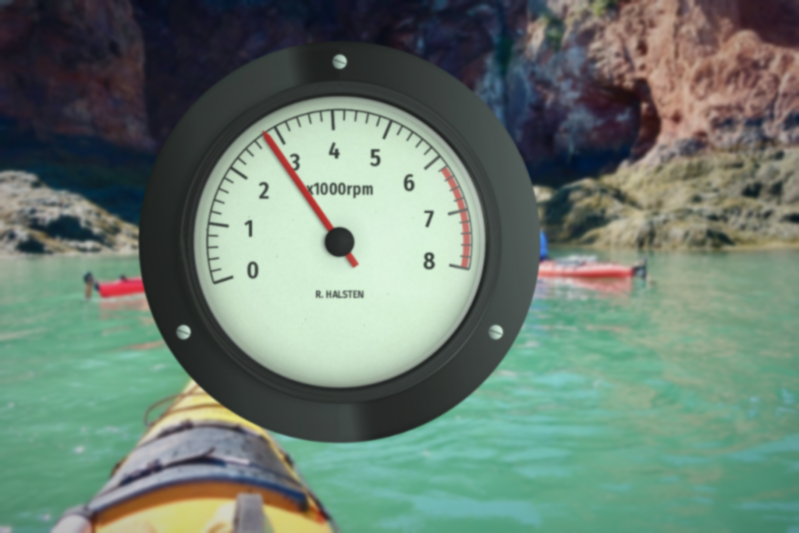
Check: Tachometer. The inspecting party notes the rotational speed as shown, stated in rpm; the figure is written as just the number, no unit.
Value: 2800
